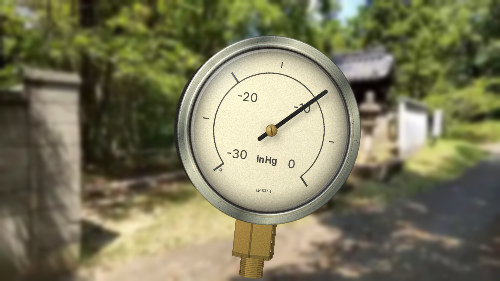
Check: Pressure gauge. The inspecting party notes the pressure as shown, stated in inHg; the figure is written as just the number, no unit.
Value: -10
